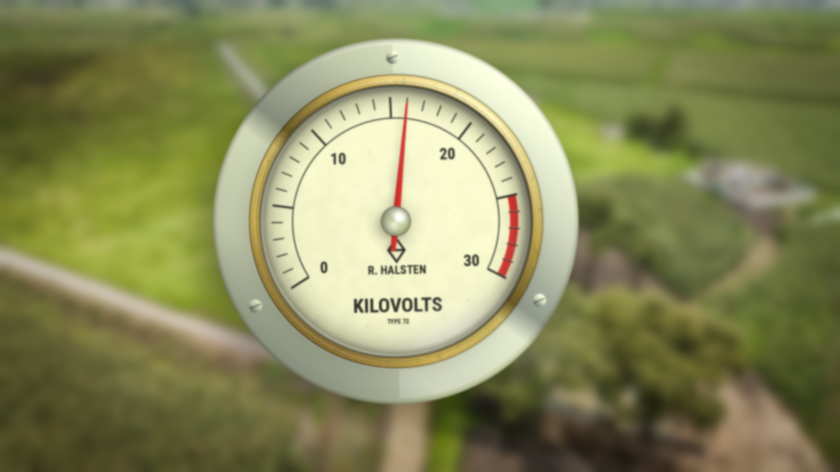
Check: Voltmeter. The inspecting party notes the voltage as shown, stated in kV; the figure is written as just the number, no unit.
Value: 16
